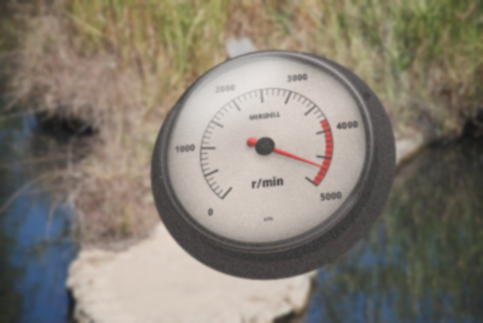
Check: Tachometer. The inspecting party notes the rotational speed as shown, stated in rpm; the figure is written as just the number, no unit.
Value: 4700
